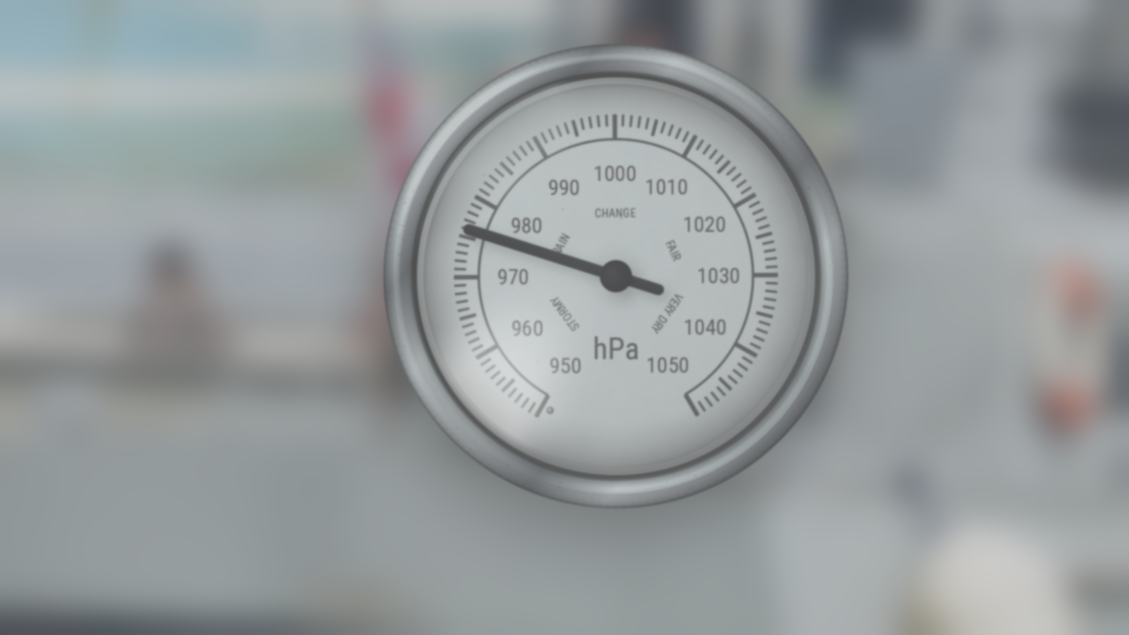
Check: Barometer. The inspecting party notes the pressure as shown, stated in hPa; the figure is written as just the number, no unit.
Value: 976
